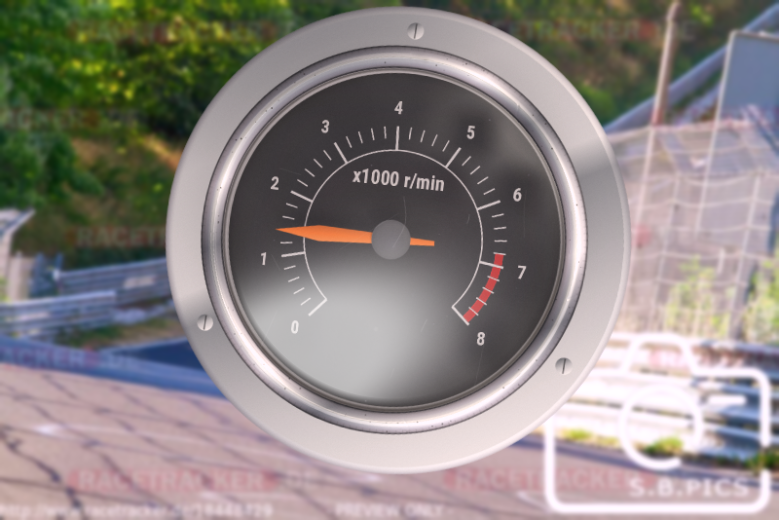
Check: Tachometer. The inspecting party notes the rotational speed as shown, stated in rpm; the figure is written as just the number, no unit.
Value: 1400
